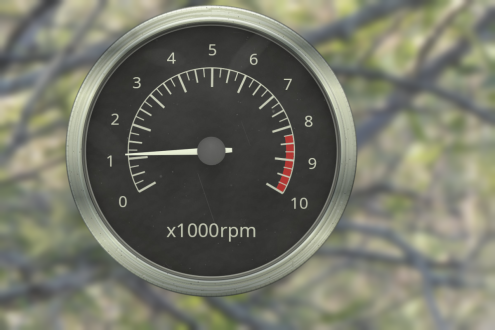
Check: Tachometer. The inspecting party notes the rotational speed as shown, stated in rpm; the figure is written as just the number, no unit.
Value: 1125
